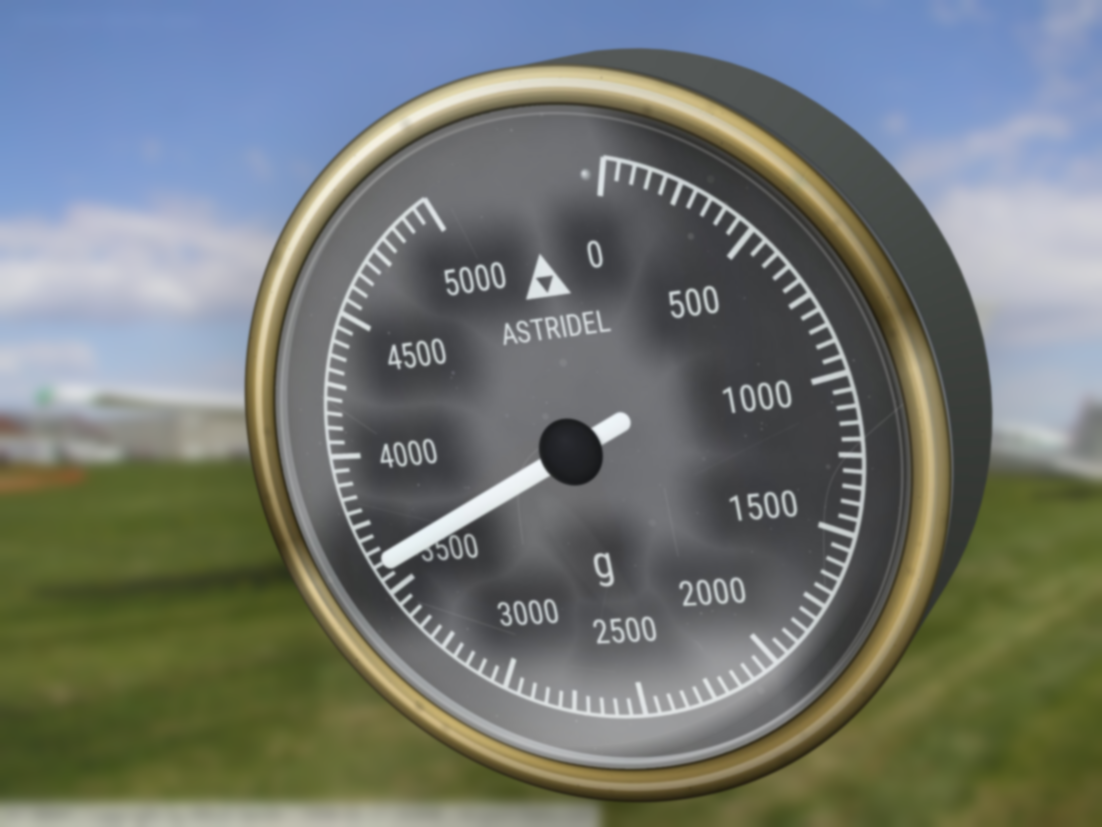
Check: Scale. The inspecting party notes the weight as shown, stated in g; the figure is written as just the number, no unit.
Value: 3600
